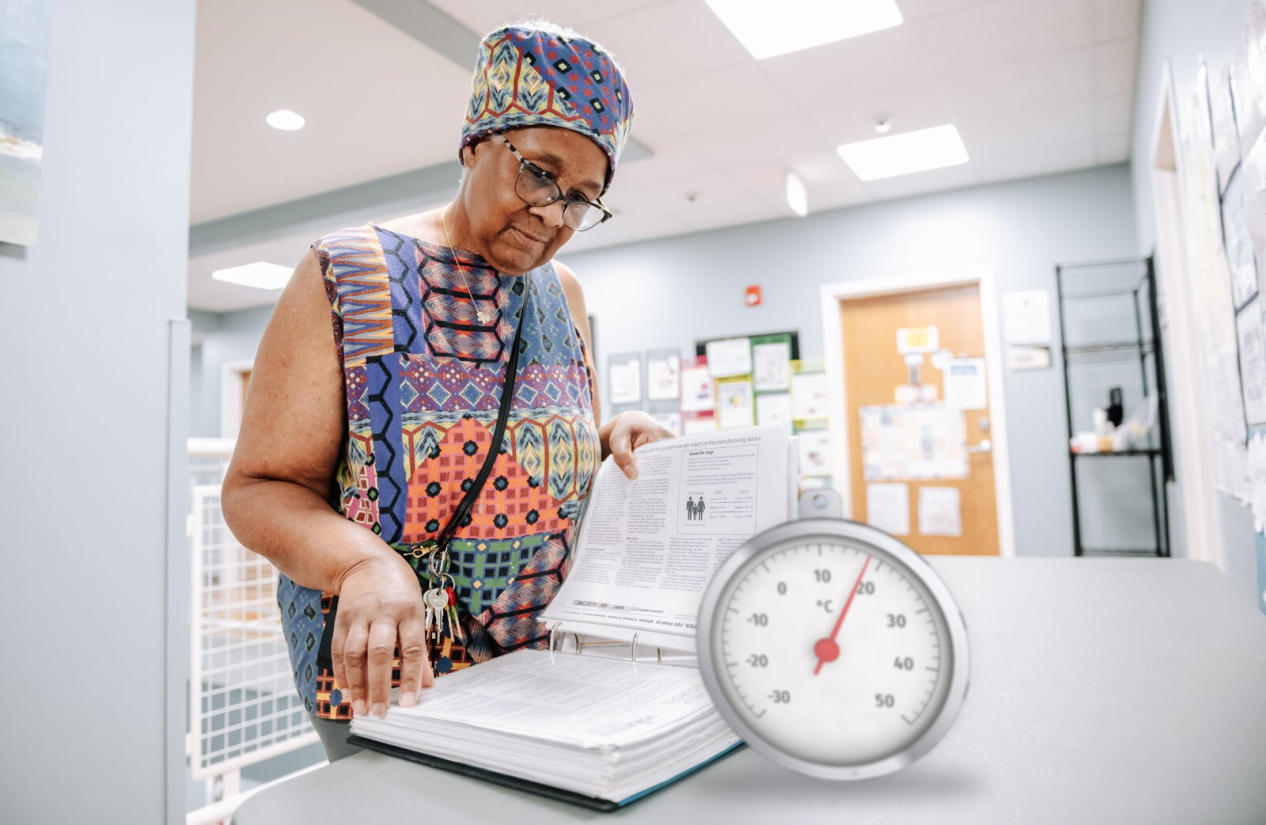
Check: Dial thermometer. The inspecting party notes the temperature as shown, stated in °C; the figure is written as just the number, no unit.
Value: 18
